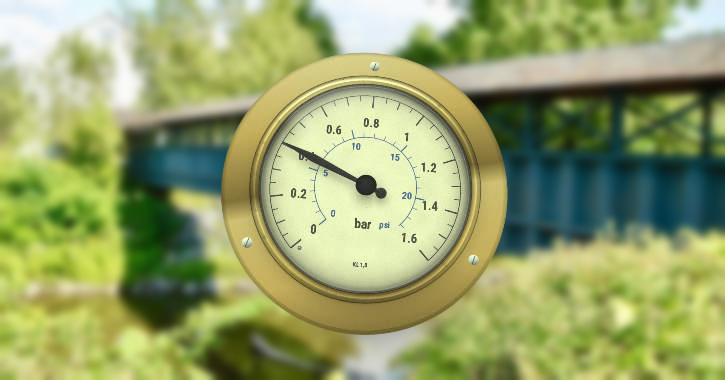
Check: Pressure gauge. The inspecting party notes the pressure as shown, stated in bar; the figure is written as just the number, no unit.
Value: 0.4
